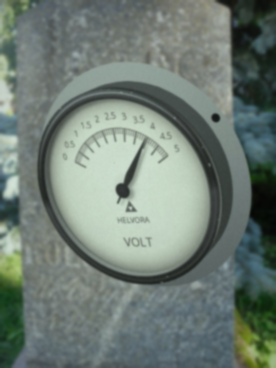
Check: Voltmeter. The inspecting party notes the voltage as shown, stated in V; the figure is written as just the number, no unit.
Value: 4
